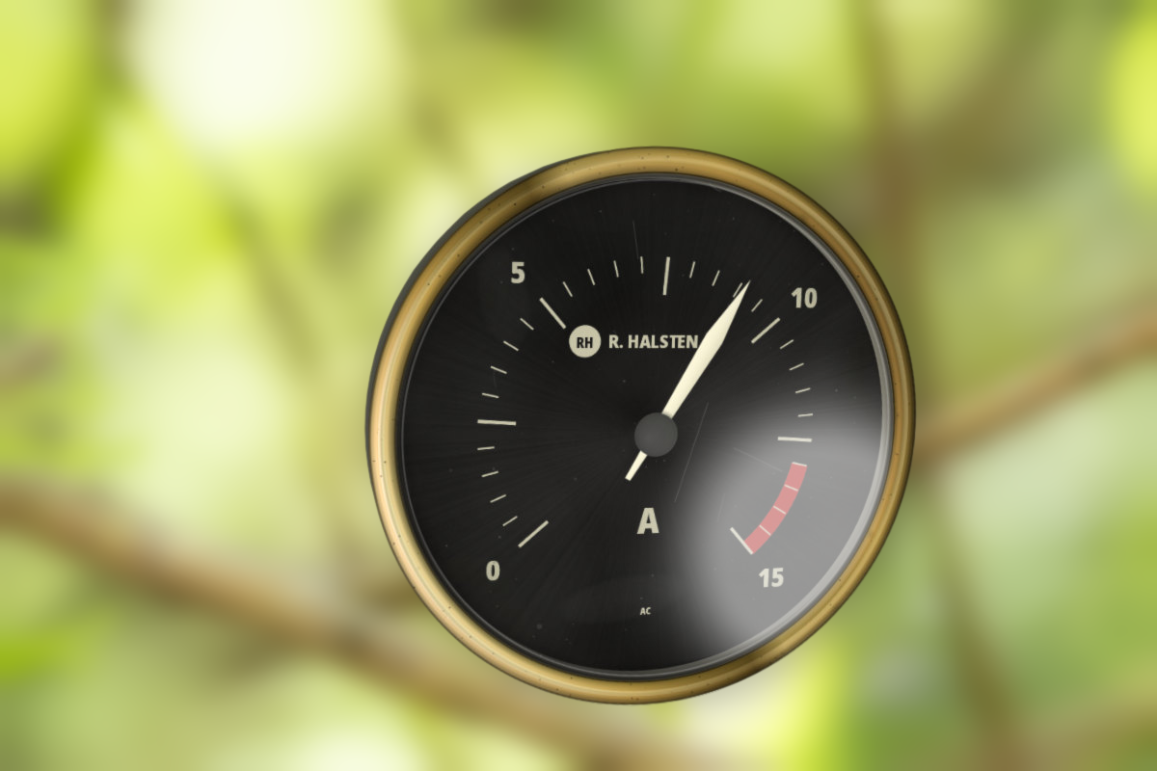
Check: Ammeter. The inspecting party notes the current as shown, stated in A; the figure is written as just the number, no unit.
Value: 9
